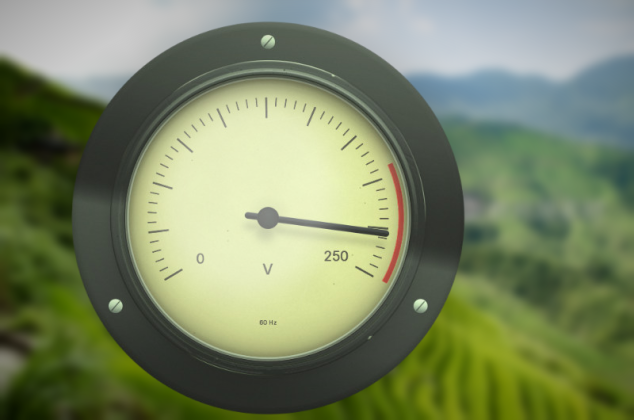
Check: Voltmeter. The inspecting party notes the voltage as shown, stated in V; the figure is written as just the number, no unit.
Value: 227.5
